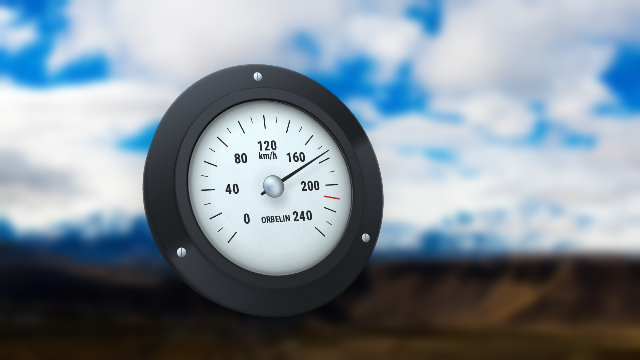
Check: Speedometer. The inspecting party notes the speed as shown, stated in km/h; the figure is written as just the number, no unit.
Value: 175
